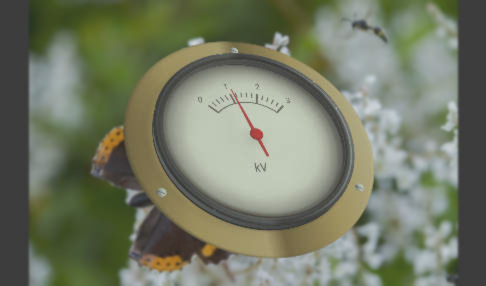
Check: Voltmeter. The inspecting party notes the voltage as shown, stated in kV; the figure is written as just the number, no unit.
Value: 1
